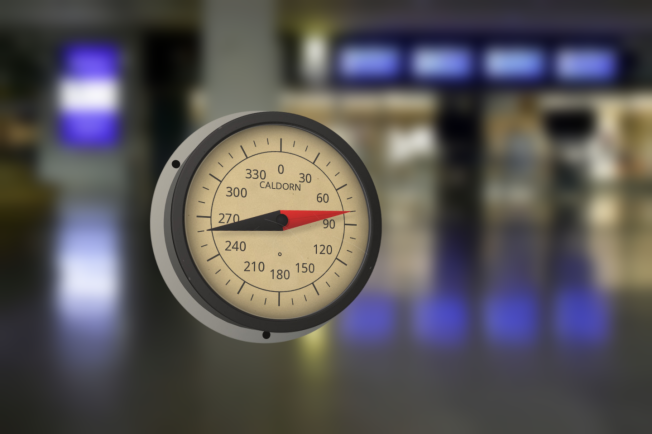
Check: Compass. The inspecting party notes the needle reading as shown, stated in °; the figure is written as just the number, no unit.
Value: 80
